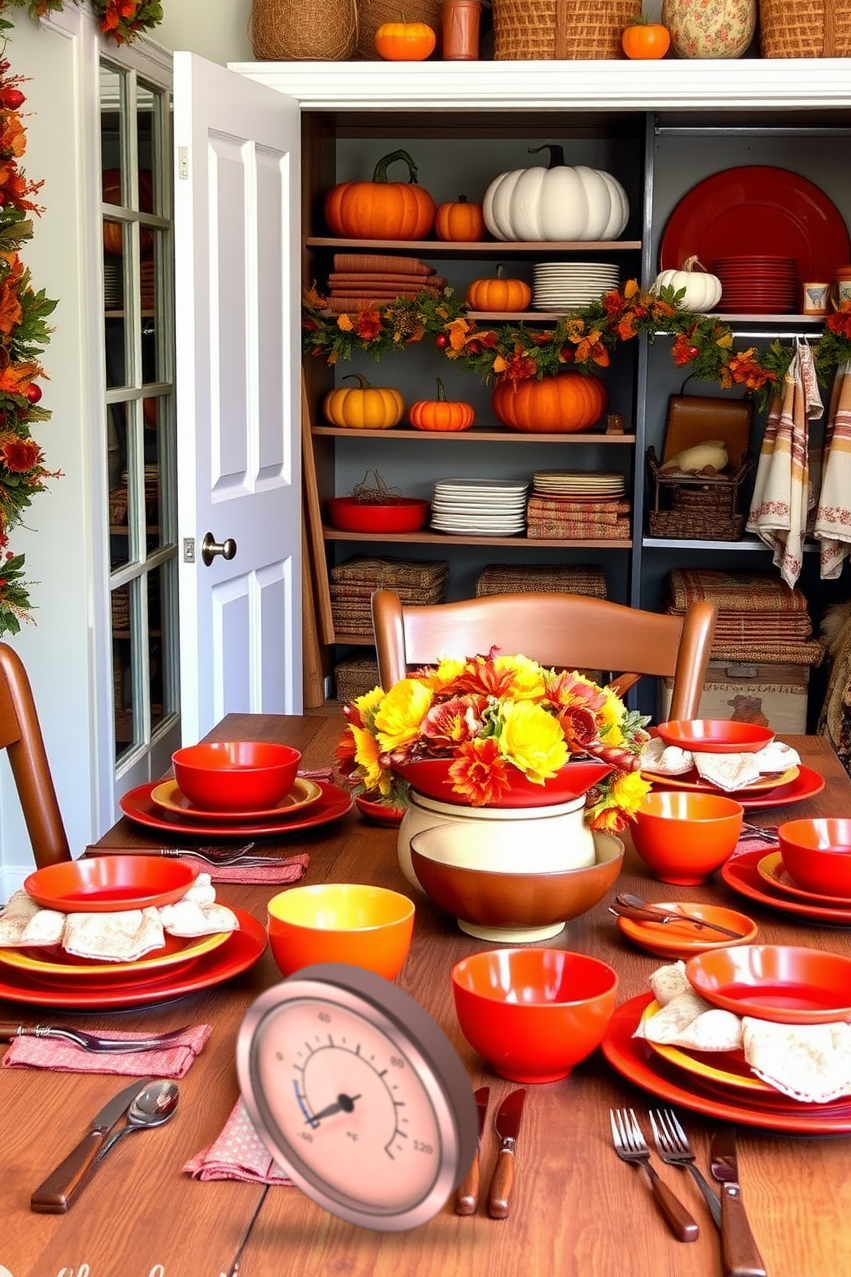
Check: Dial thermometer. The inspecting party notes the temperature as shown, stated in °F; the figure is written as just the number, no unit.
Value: -35
